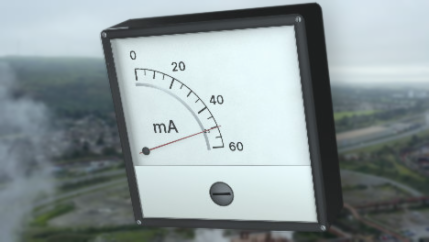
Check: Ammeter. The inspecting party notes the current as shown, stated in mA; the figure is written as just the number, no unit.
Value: 50
